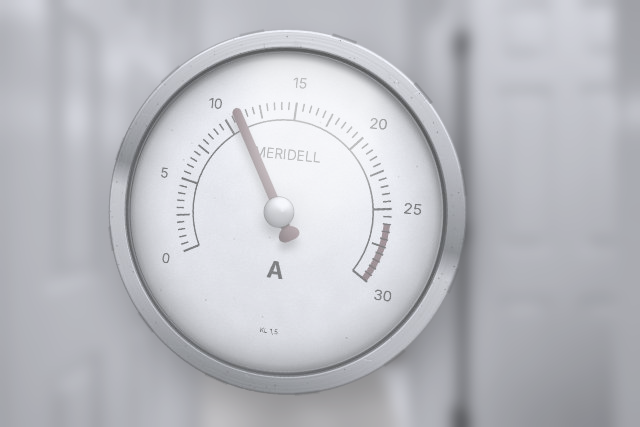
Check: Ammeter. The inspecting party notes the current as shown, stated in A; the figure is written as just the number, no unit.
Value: 11
